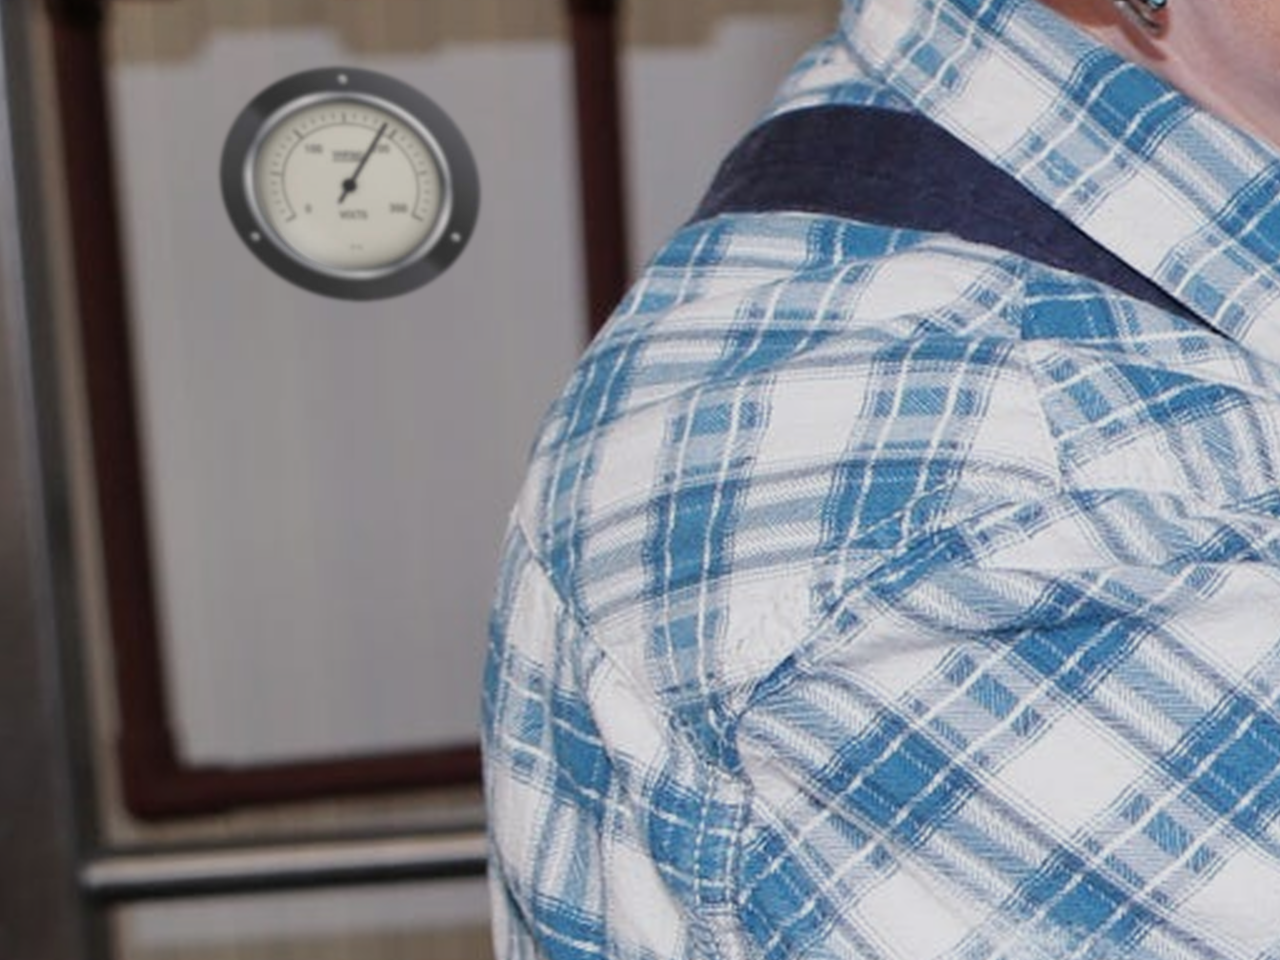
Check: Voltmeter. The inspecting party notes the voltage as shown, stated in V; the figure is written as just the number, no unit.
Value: 190
